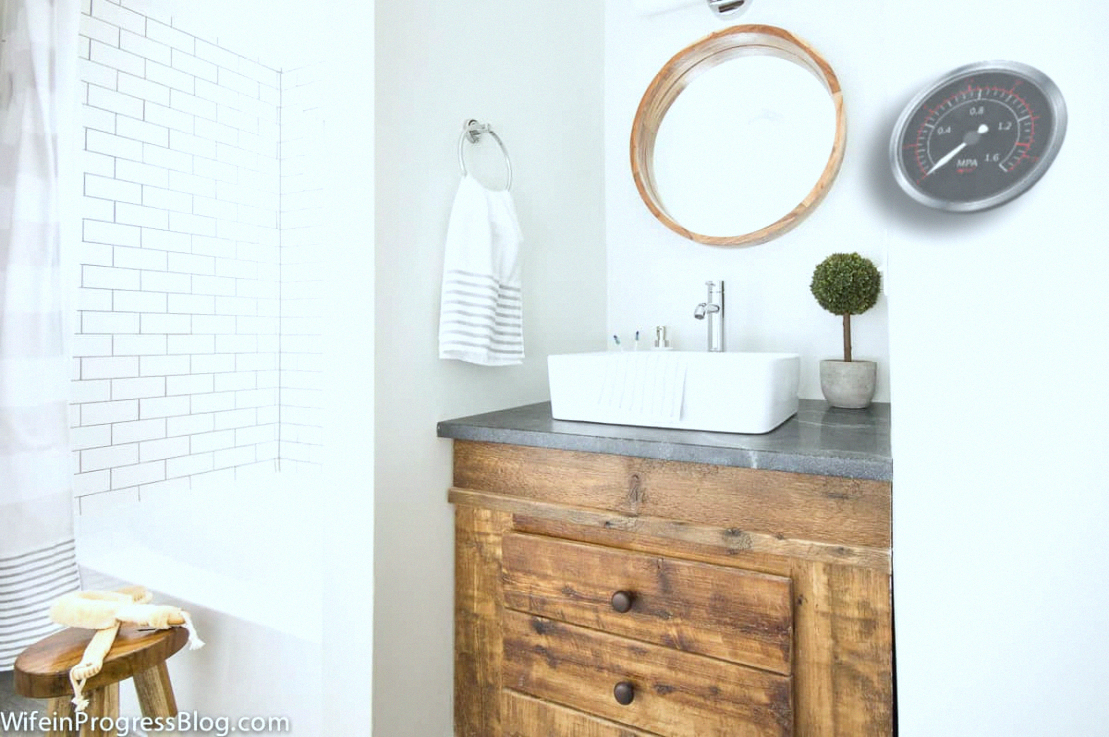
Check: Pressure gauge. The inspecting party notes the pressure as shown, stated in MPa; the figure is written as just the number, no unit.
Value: 0
